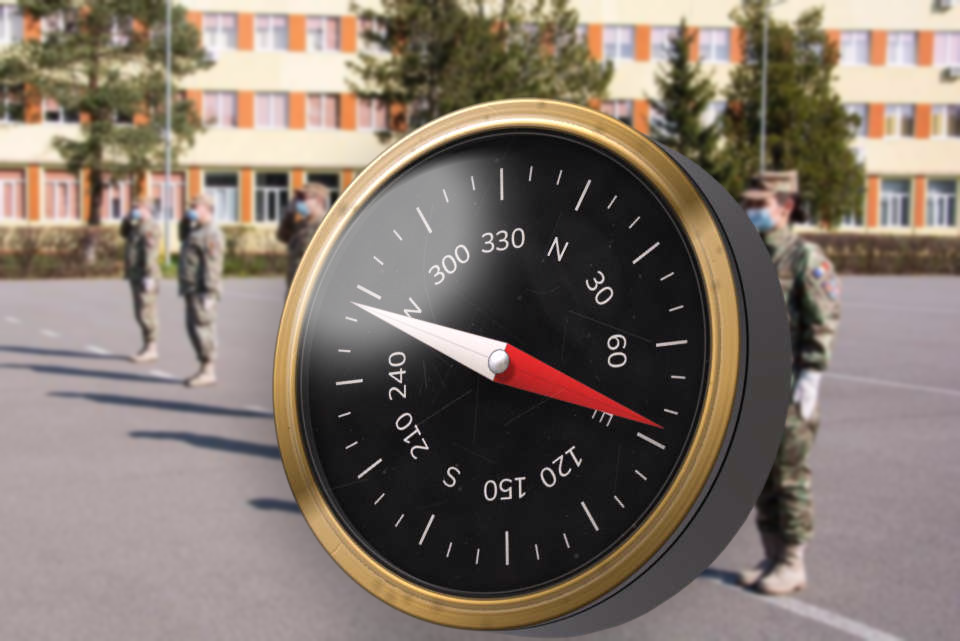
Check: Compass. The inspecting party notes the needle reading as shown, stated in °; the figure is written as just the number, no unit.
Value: 85
